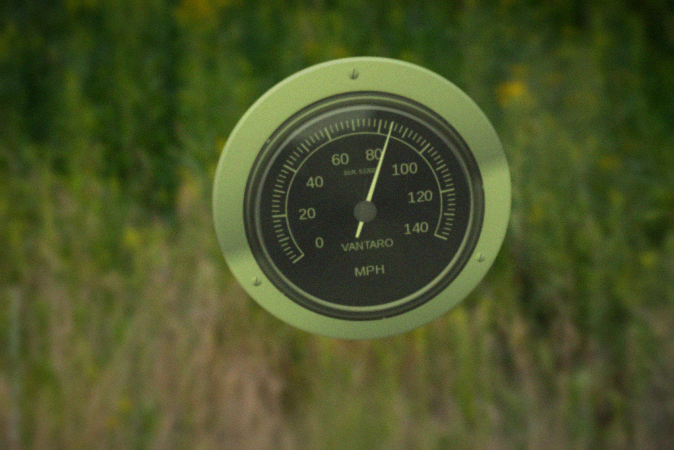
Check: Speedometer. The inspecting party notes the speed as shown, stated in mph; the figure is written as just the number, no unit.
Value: 84
